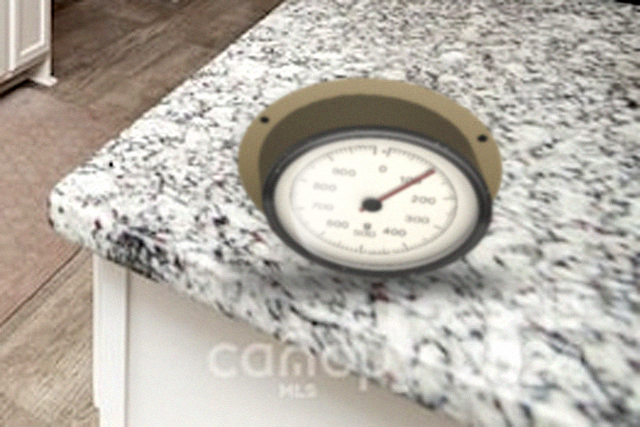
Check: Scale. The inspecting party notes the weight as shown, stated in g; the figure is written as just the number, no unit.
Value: 100
